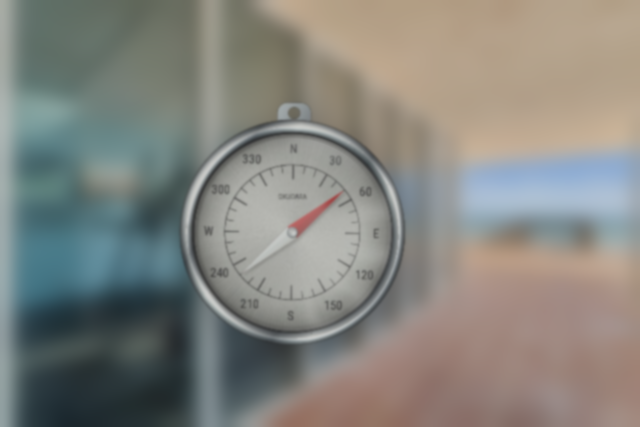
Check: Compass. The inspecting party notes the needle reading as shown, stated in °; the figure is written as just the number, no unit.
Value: 50
